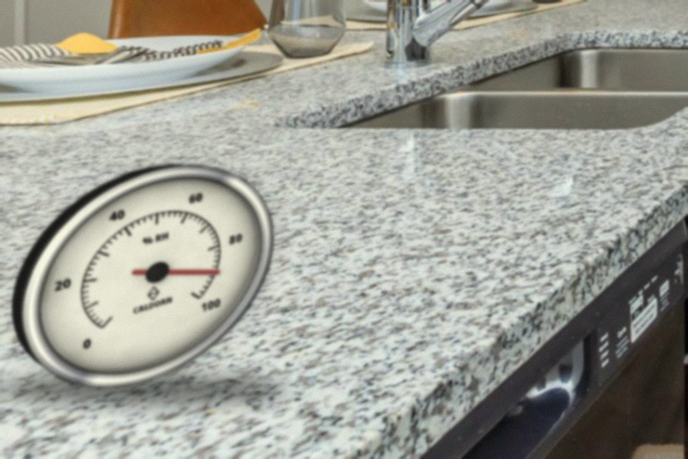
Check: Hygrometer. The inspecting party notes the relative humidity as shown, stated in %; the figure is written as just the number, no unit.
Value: 90
